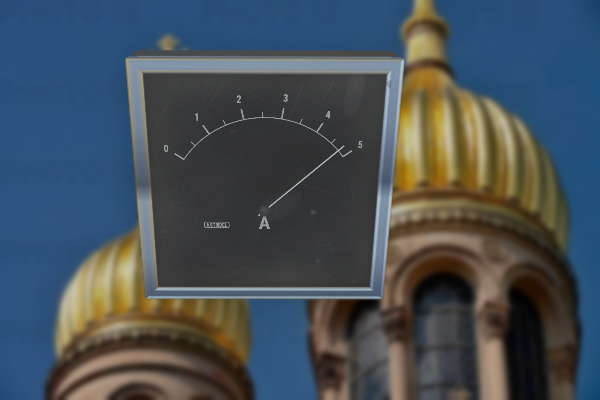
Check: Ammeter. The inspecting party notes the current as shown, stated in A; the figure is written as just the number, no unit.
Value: 4.75
